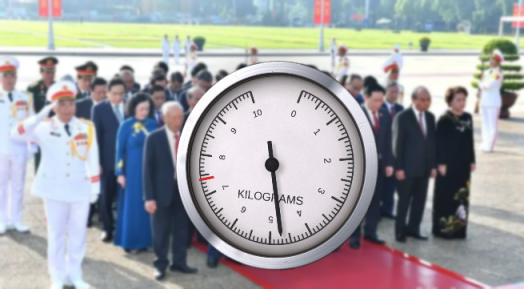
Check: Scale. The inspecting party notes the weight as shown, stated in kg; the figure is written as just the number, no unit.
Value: 4.7
